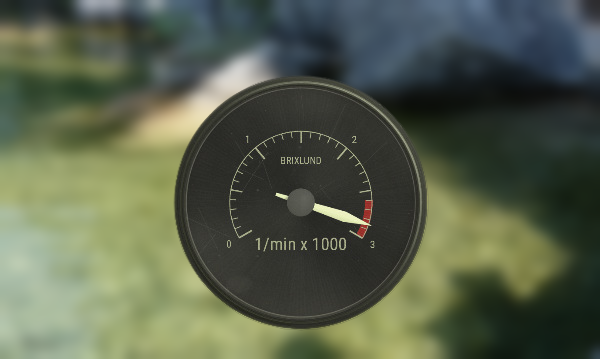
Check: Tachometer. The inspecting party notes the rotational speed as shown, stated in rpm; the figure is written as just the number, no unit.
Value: 2850
